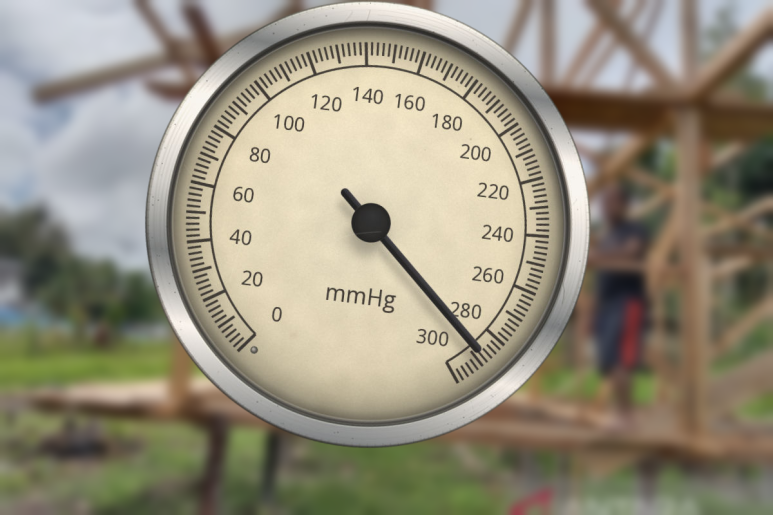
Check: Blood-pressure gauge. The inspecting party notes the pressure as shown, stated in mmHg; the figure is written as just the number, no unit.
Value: 288
